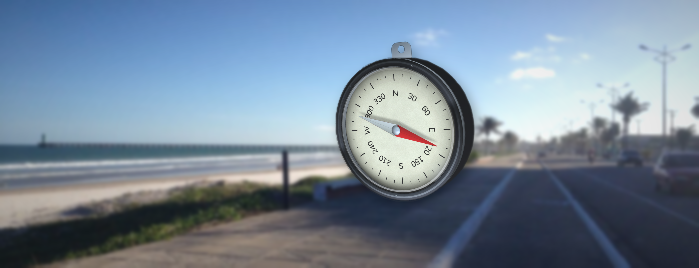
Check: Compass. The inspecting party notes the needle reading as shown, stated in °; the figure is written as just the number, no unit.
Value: 110
